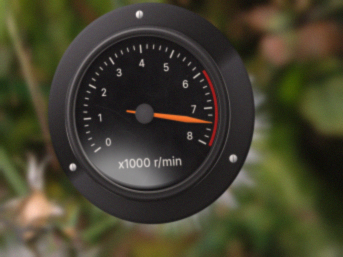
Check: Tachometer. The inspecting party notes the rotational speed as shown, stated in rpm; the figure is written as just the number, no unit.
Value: 7400
